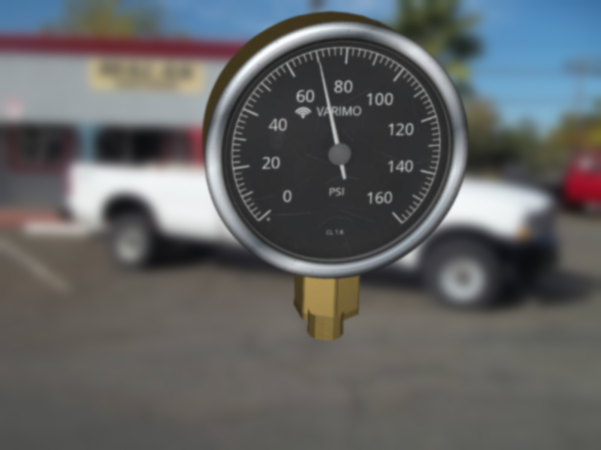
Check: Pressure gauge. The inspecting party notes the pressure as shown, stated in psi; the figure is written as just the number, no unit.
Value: 70
